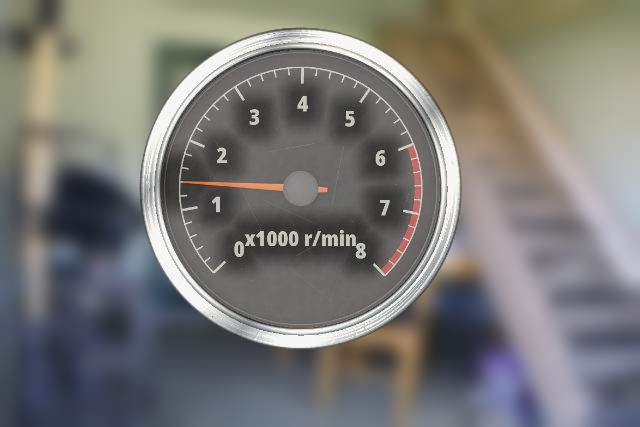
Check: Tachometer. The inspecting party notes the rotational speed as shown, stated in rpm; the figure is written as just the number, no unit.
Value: 1400
